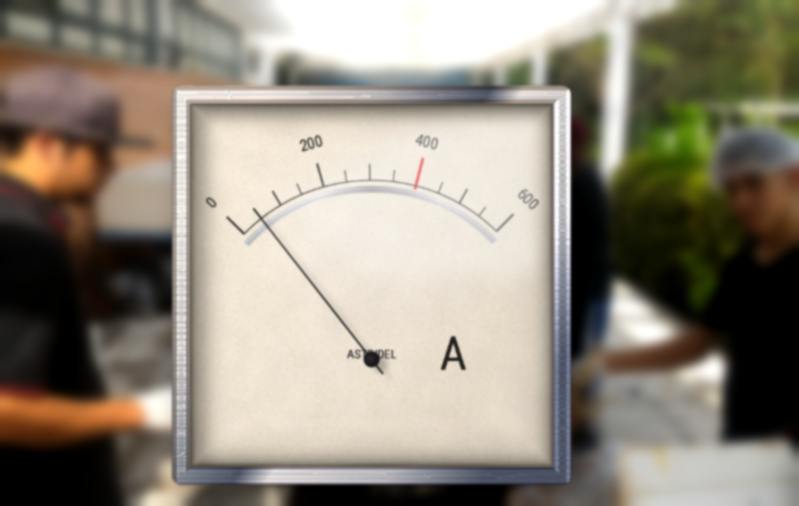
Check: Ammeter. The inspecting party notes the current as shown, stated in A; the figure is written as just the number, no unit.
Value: 50
